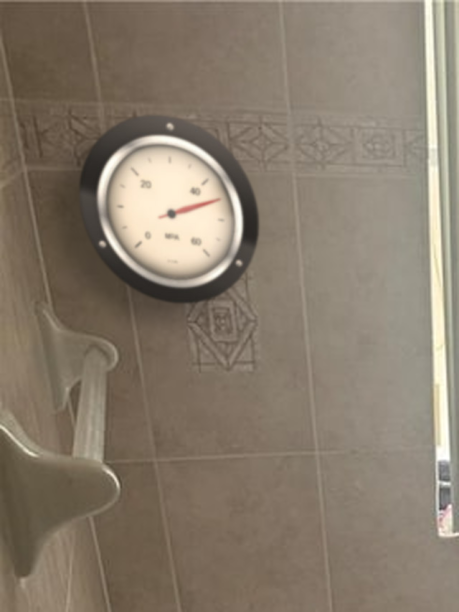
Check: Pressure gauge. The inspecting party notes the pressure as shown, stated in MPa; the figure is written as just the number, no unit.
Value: 45
